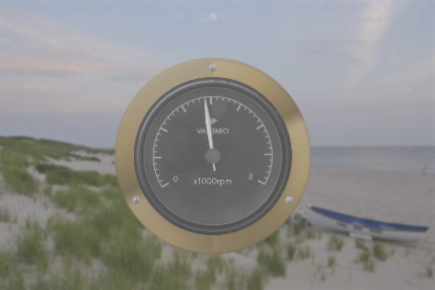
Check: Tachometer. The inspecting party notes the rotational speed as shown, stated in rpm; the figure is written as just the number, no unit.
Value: 3800
